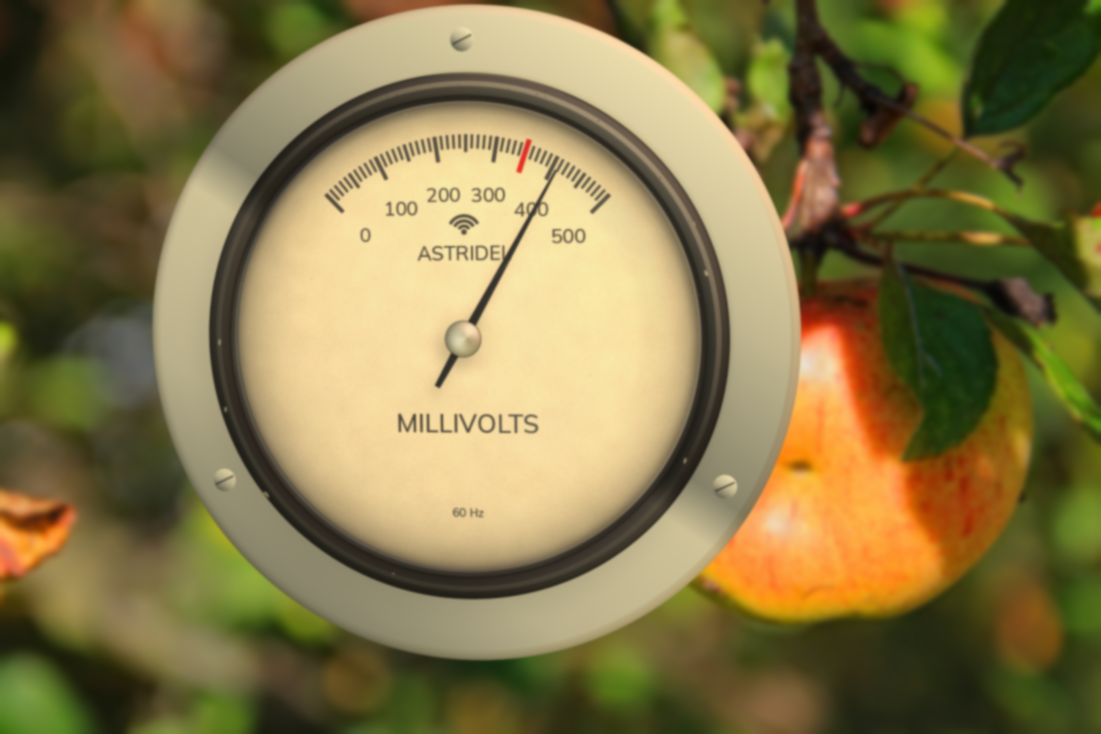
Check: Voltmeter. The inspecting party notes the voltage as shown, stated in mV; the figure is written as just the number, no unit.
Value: 410
